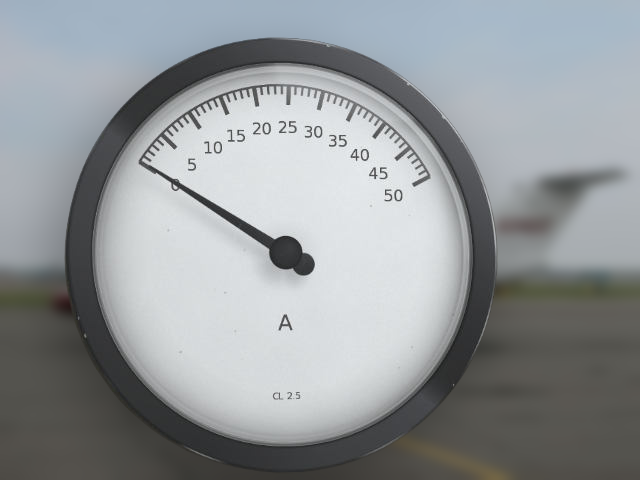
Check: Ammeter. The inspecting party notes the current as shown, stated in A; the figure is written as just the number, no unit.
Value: 0
